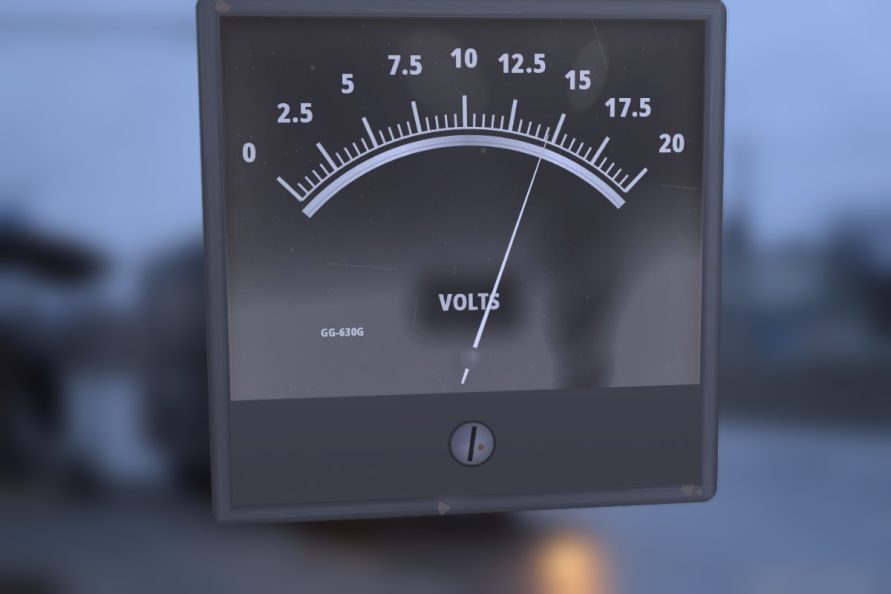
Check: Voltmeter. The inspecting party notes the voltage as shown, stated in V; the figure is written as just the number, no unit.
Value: 14.5
